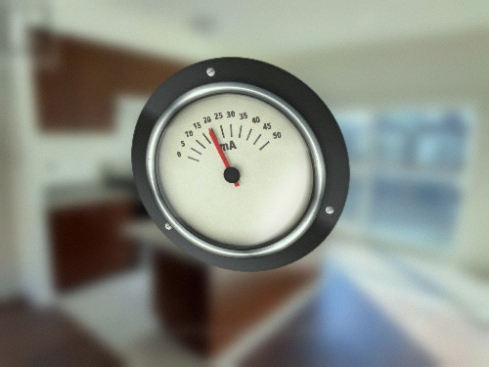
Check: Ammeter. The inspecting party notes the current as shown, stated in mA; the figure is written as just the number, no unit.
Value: 20
